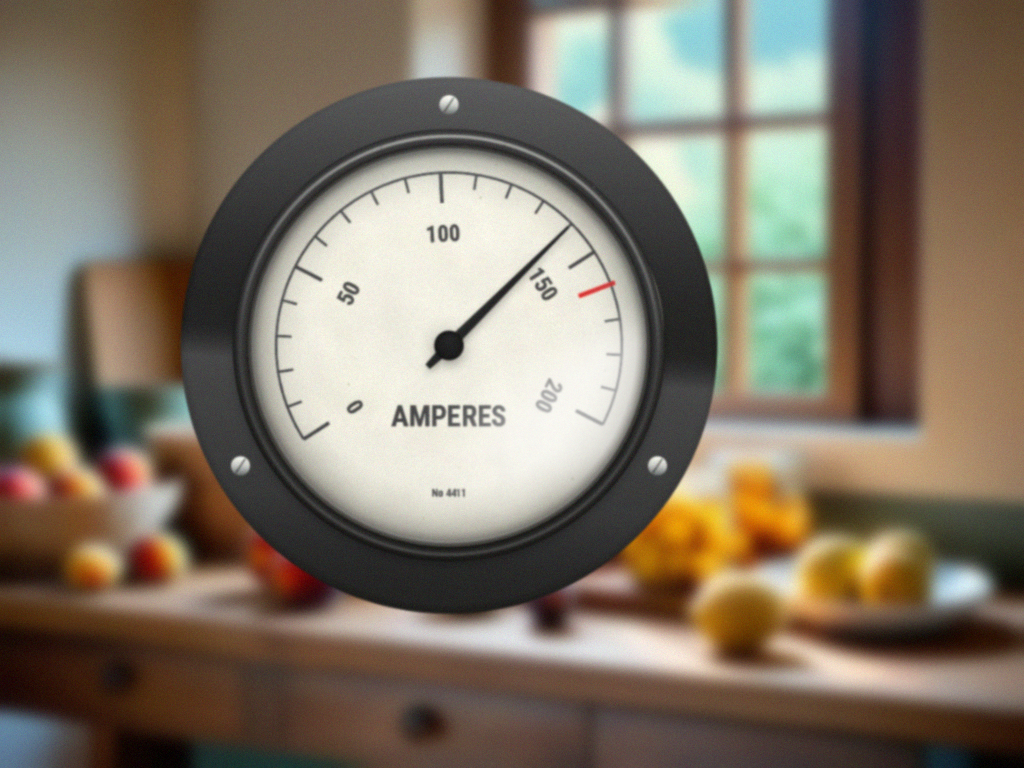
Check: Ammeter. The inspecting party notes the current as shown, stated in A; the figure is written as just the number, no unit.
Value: 140
